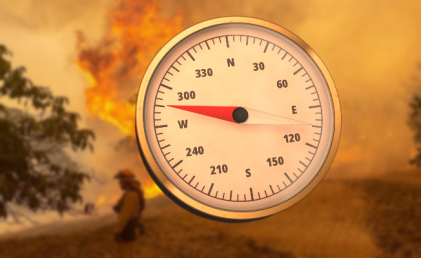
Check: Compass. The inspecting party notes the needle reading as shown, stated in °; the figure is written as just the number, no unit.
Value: 285
